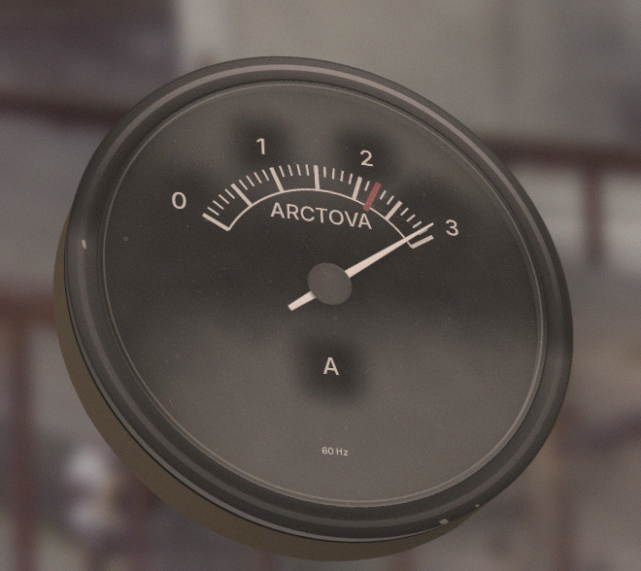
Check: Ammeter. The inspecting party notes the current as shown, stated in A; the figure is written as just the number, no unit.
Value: 2.9
